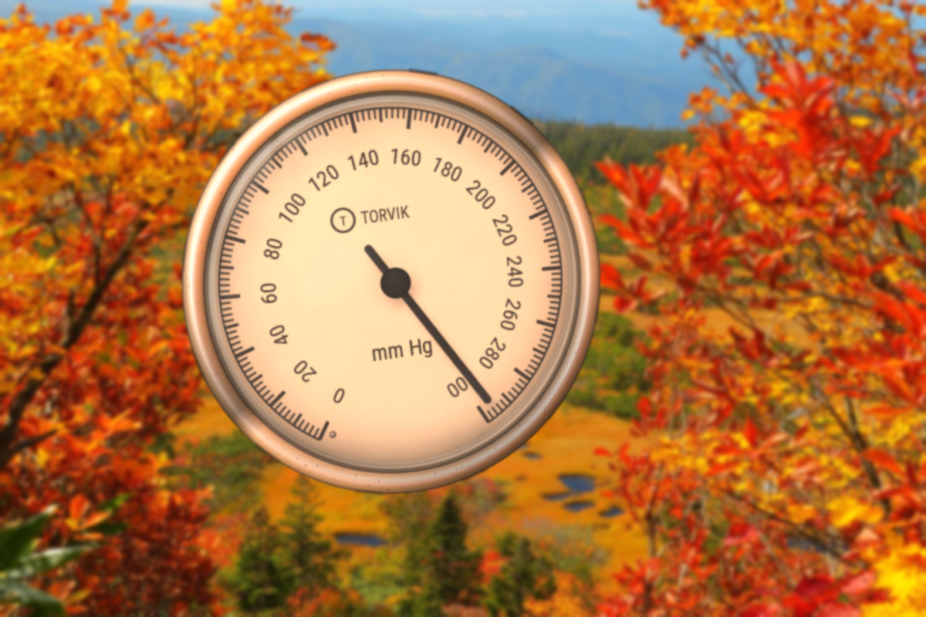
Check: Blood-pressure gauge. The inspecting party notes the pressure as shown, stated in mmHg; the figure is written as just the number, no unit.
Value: 296
